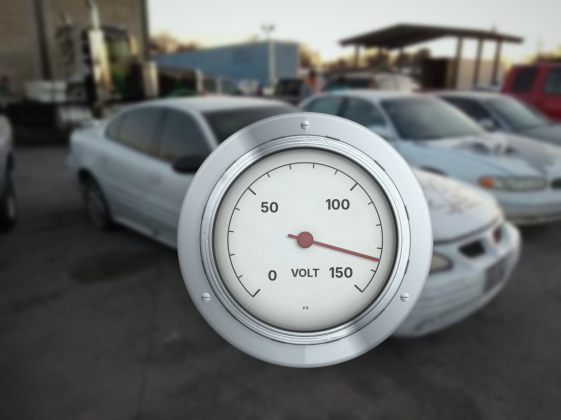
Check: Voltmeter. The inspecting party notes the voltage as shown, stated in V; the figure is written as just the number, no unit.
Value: 135
